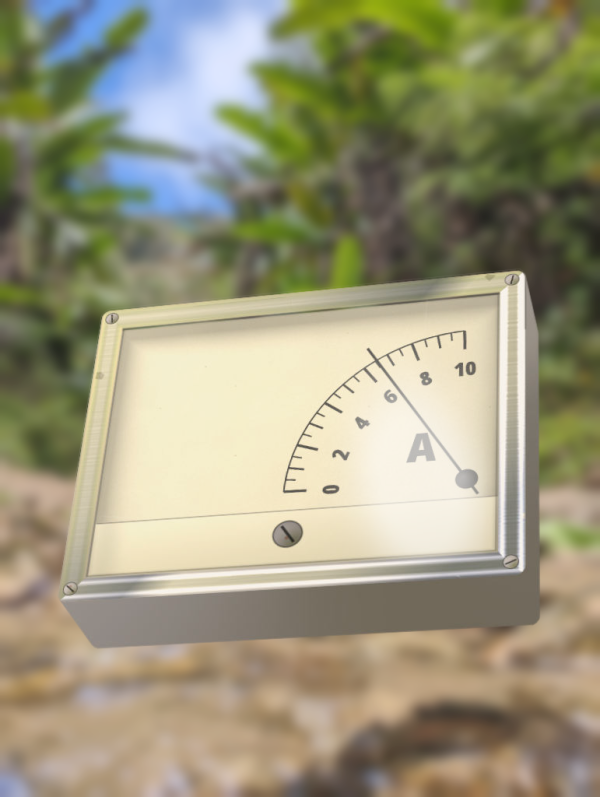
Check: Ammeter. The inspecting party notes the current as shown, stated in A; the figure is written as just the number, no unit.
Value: 6.5
